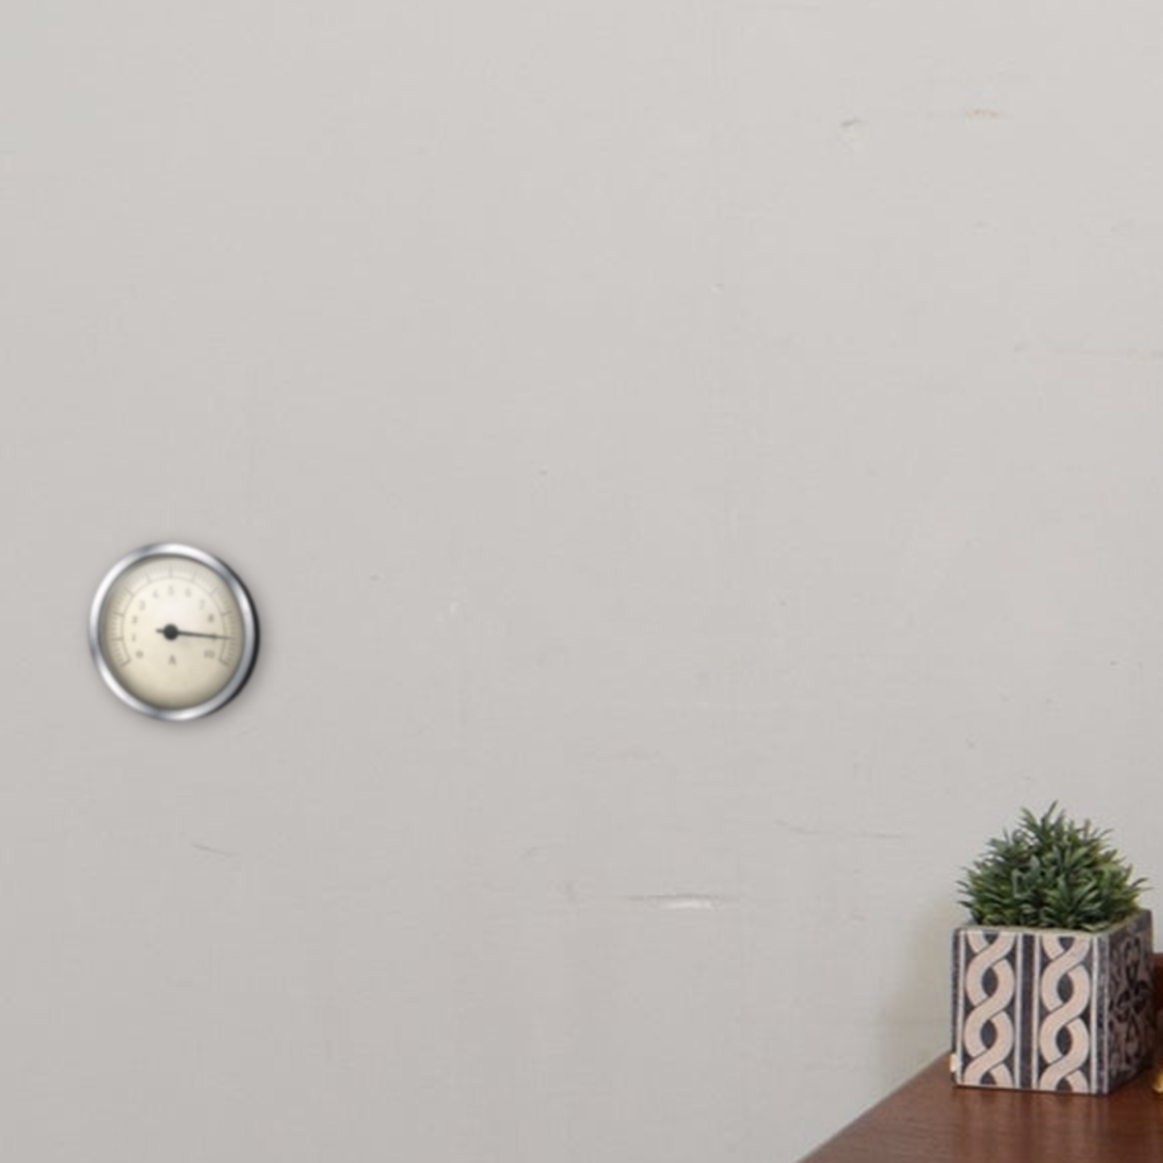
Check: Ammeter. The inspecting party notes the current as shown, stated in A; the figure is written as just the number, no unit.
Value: 9
